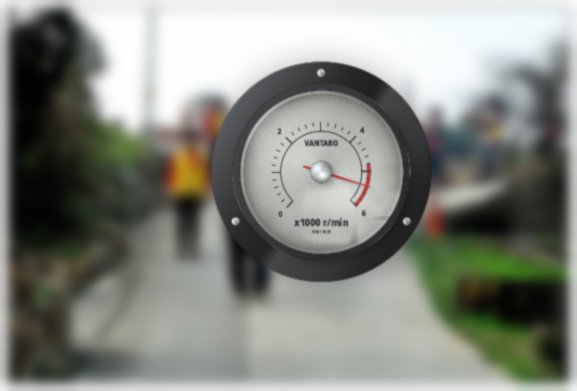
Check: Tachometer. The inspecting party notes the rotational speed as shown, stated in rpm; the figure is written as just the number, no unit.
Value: 5400
